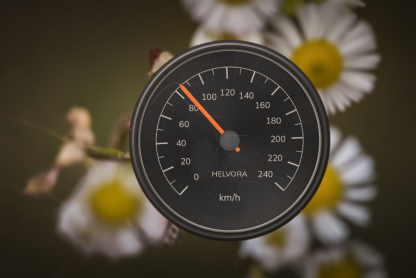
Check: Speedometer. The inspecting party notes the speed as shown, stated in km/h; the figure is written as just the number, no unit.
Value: 85
